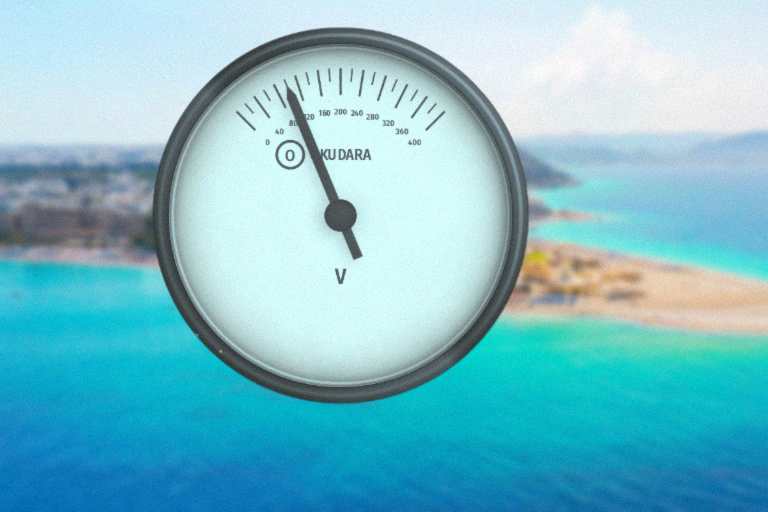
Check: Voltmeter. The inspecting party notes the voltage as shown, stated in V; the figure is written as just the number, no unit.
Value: 100
